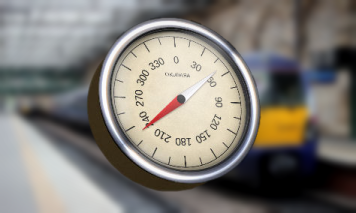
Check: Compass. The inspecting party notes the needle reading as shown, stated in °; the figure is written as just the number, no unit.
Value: 232.5
